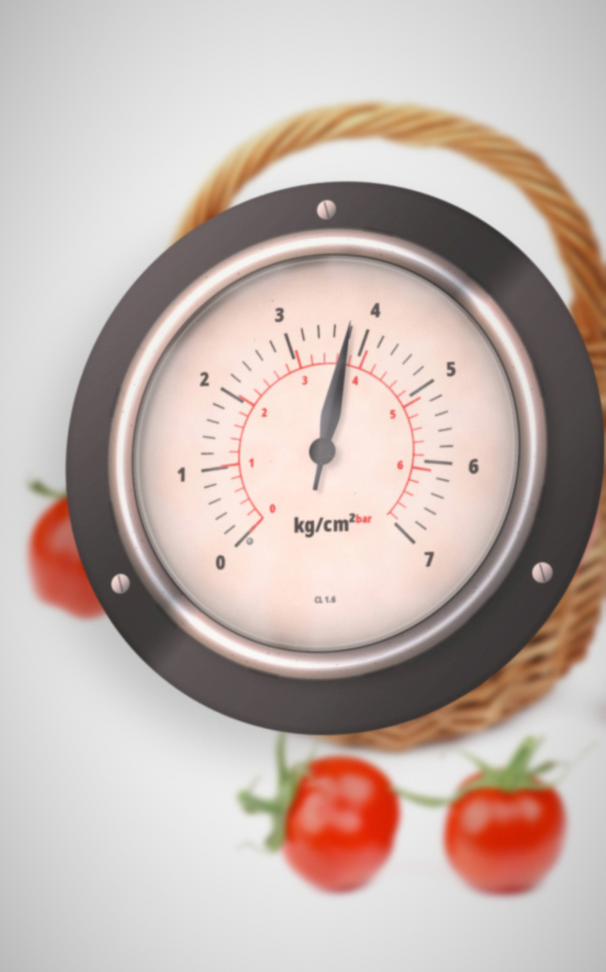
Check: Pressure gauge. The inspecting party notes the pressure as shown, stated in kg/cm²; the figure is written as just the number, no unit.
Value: 3.8
